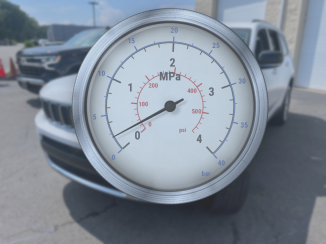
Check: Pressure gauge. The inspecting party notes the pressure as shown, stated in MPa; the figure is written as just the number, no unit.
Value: 0.2
